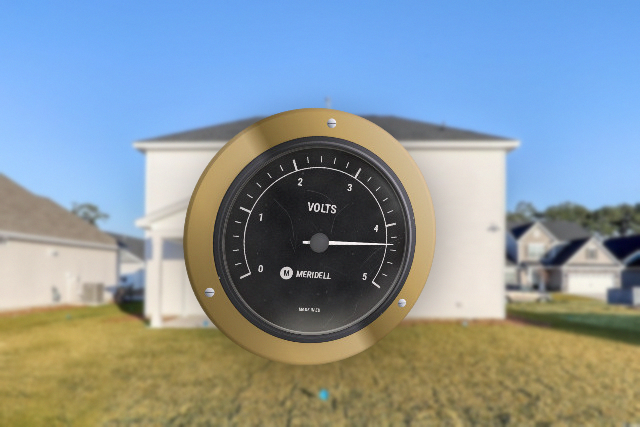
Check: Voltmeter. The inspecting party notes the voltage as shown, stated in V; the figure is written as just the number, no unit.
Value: 4.3
